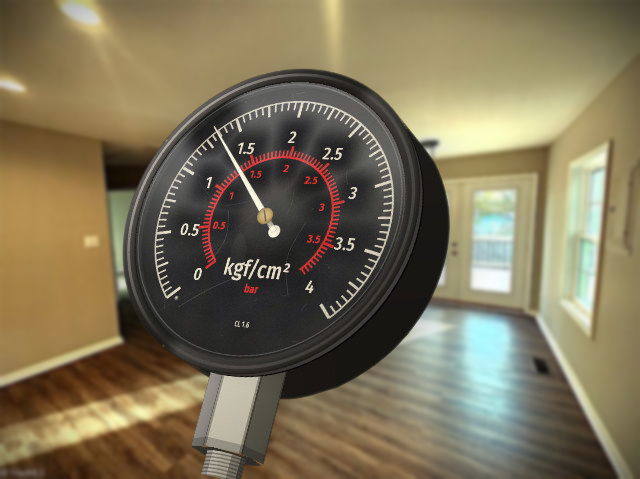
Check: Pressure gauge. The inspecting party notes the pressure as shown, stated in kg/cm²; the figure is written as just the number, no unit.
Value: 1.35
